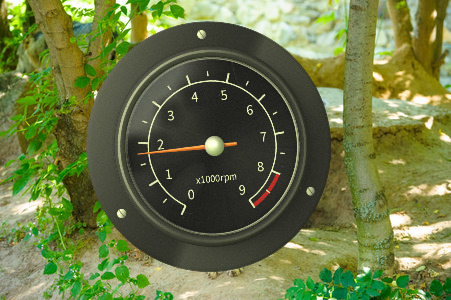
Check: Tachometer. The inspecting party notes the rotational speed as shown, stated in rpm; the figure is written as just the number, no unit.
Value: 1750
